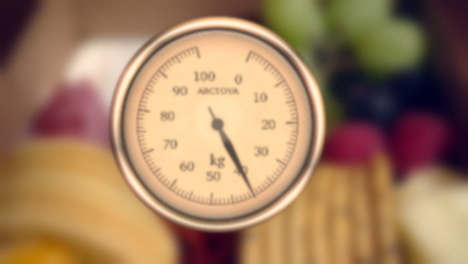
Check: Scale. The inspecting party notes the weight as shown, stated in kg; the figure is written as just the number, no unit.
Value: 40
